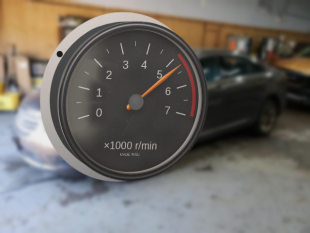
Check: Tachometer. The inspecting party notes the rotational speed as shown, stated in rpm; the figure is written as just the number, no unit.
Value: 5250
